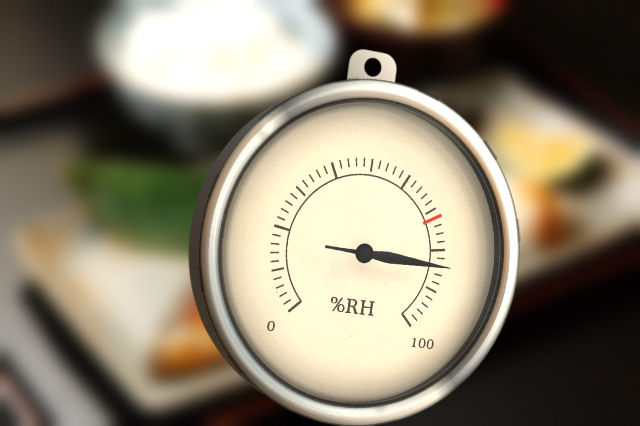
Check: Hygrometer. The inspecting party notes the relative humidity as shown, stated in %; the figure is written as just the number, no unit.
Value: 84
